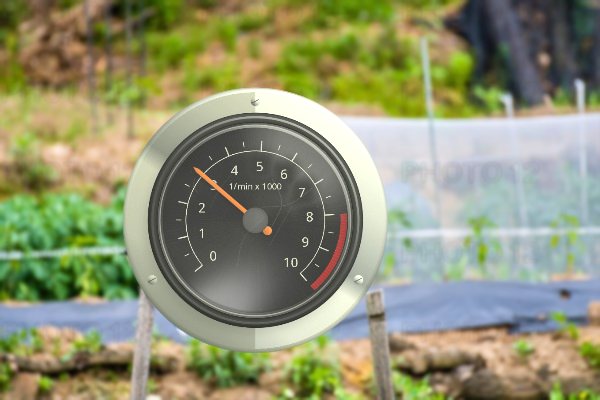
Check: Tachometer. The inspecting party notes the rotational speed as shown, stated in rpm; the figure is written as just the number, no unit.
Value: 3000
